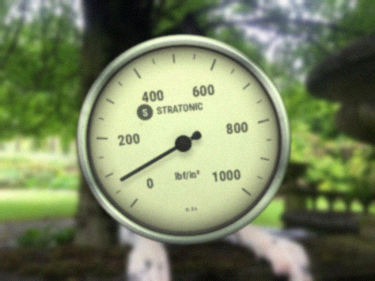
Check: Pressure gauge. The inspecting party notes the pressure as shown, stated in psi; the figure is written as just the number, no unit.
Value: 75
